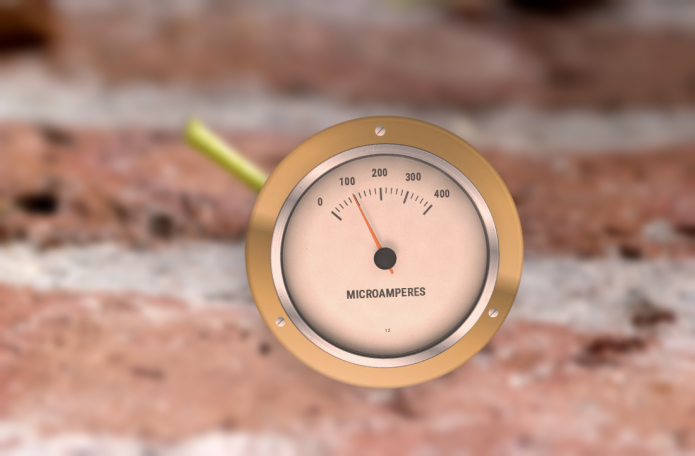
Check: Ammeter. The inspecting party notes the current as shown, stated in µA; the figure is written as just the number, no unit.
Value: 100
